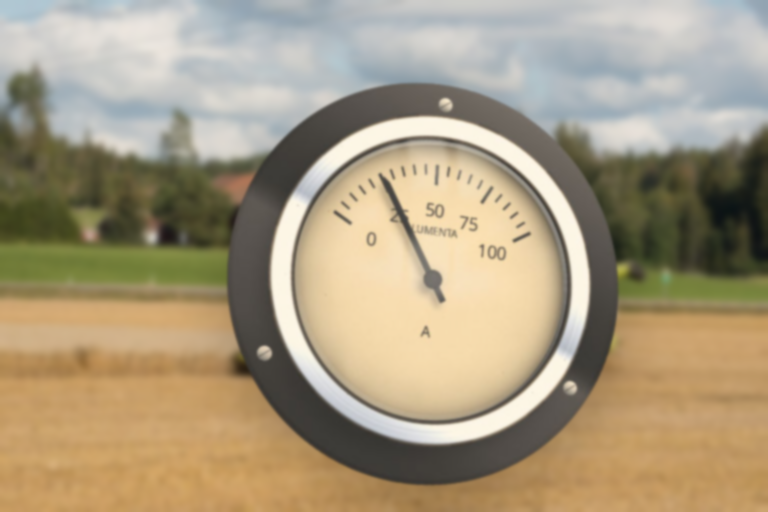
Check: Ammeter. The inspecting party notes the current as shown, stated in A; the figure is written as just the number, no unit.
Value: 25
